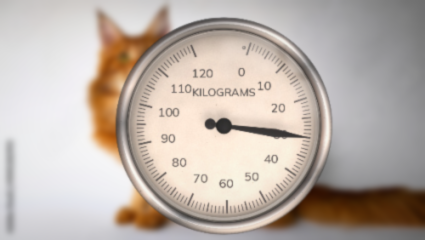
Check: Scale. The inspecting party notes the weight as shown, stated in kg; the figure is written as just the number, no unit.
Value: 30
